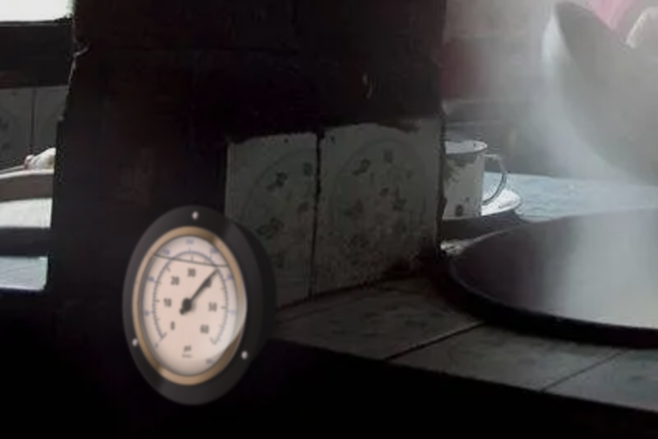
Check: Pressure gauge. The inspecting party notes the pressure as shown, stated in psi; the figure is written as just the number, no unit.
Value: 40
